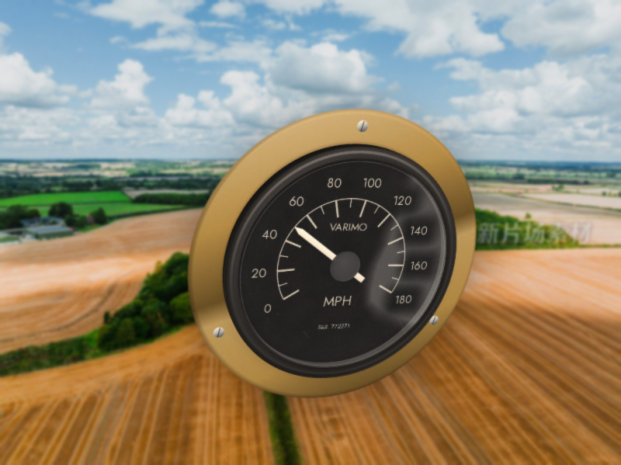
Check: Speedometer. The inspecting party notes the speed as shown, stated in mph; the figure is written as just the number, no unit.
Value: 50
